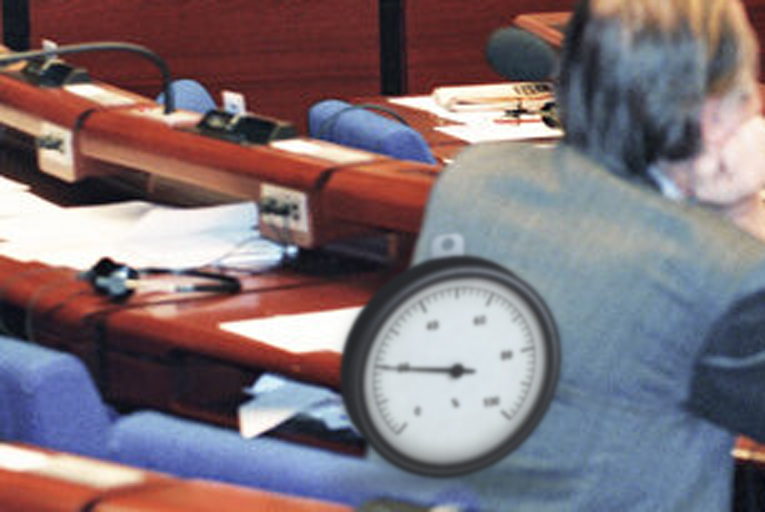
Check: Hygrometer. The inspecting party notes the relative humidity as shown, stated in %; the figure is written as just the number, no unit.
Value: 20
